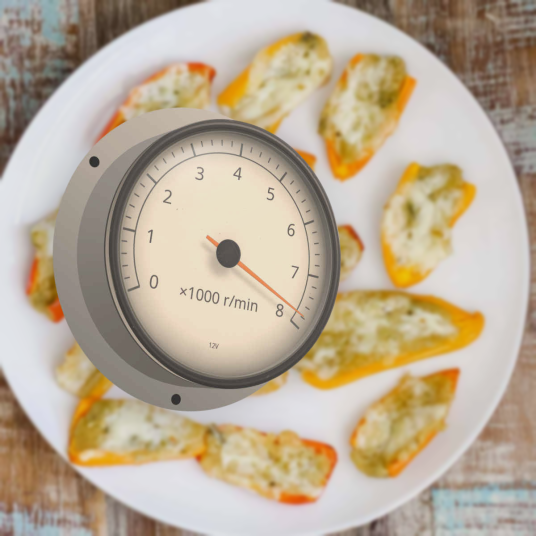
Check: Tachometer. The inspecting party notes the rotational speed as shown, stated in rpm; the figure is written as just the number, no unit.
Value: 7800
